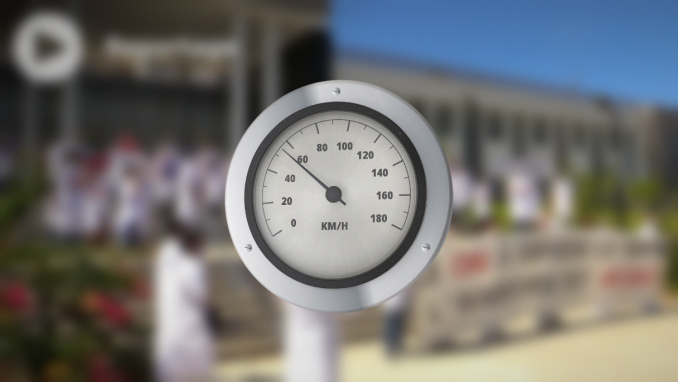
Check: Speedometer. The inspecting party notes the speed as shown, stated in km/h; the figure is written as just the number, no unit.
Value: 55
